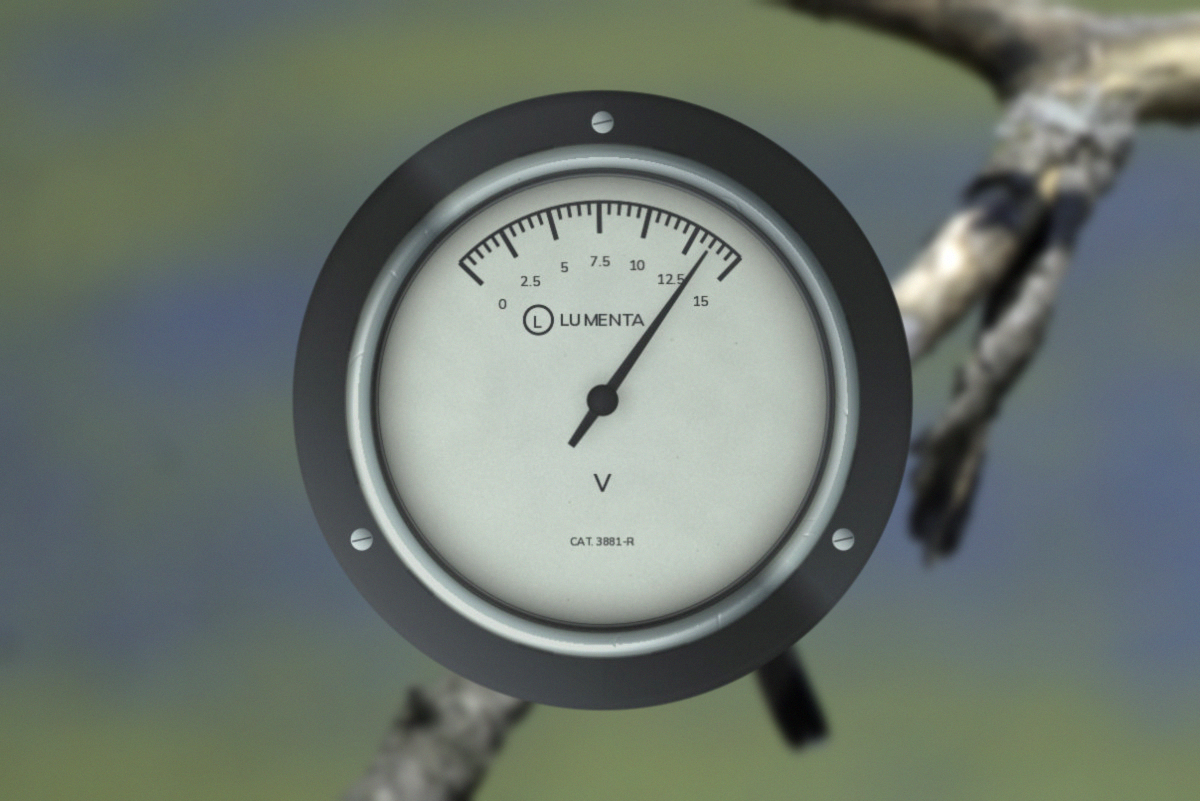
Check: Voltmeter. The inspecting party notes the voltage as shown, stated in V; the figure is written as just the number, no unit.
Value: 13.5
